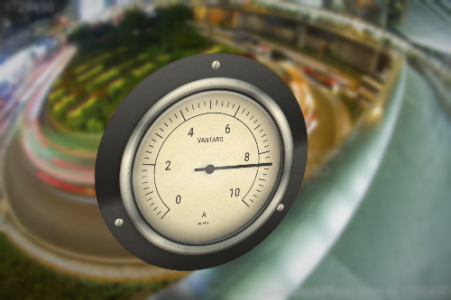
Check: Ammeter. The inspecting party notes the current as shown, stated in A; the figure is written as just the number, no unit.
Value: 8.4
